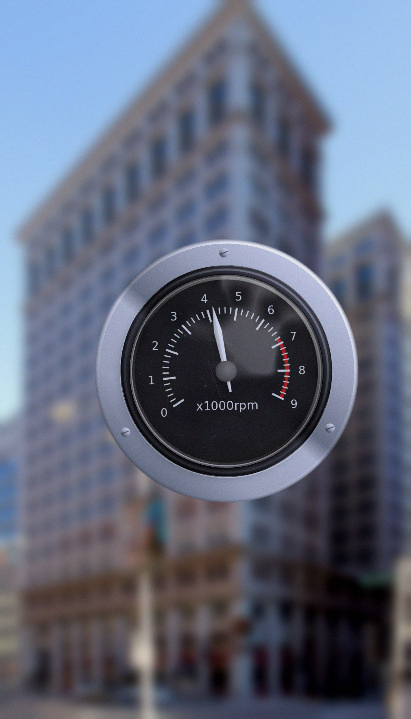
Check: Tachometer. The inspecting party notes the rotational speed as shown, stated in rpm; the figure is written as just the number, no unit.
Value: 4200
